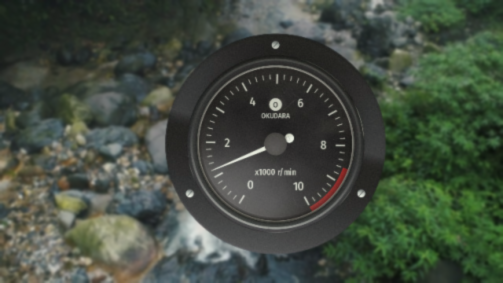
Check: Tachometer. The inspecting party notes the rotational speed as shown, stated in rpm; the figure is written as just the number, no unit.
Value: 1200
